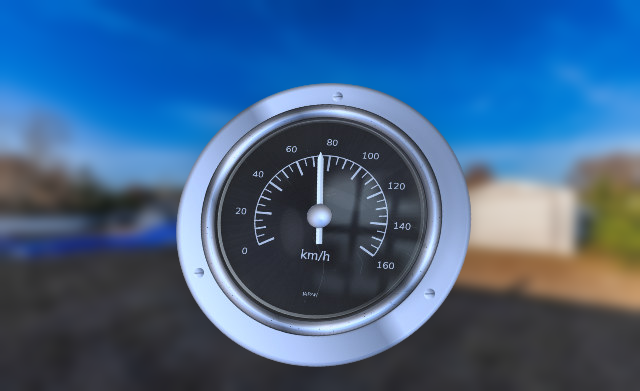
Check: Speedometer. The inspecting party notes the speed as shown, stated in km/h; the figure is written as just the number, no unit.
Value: 75
